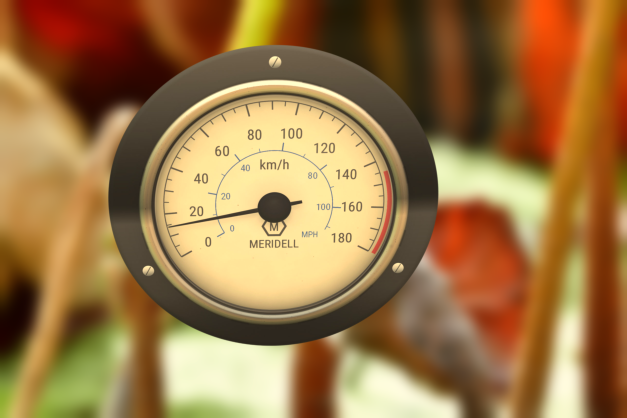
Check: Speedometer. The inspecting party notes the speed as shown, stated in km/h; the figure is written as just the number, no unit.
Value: 15
